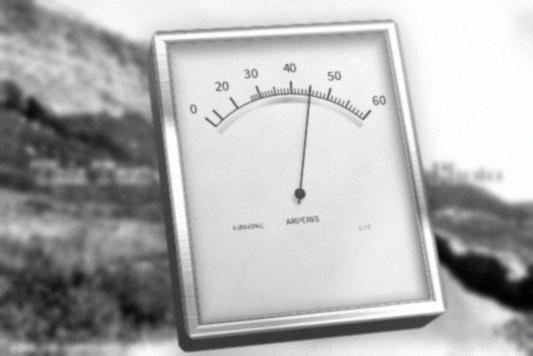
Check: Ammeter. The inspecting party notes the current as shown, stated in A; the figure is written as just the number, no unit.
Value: 45
